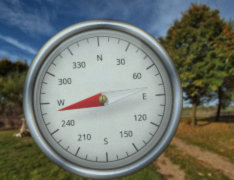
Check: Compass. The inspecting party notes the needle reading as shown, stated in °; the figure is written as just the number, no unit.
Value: 260
